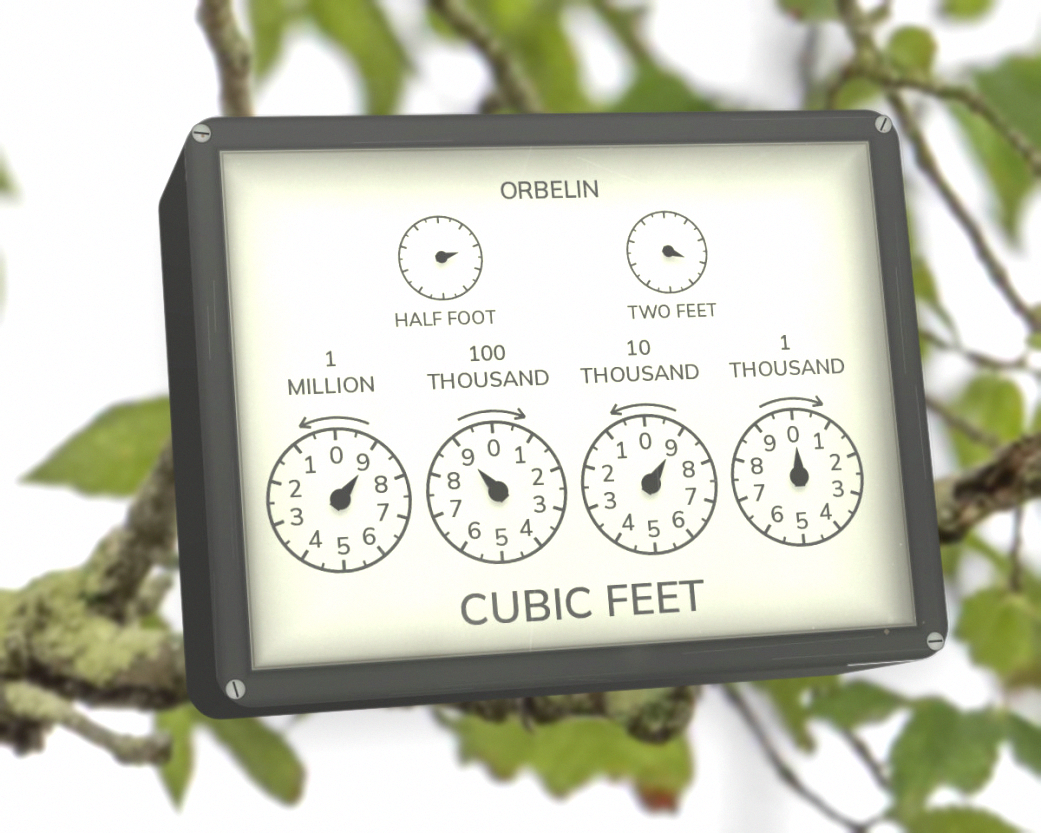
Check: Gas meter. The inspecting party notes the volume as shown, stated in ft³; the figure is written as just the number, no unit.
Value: 889000
